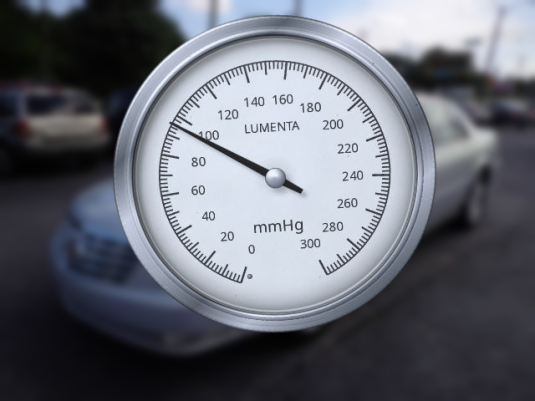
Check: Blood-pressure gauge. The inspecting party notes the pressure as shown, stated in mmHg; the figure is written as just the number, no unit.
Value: 96
